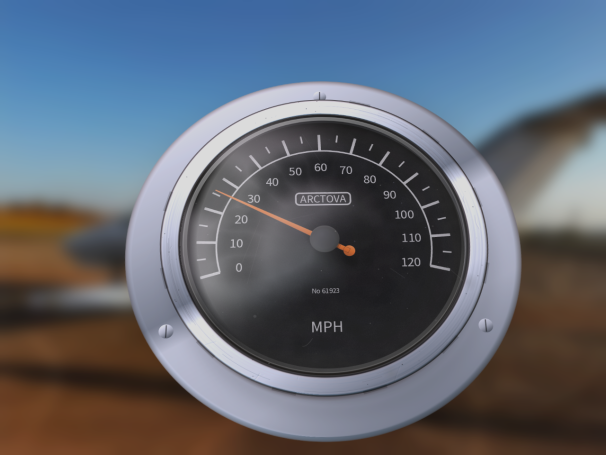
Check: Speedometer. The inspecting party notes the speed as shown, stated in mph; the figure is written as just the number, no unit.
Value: 25
